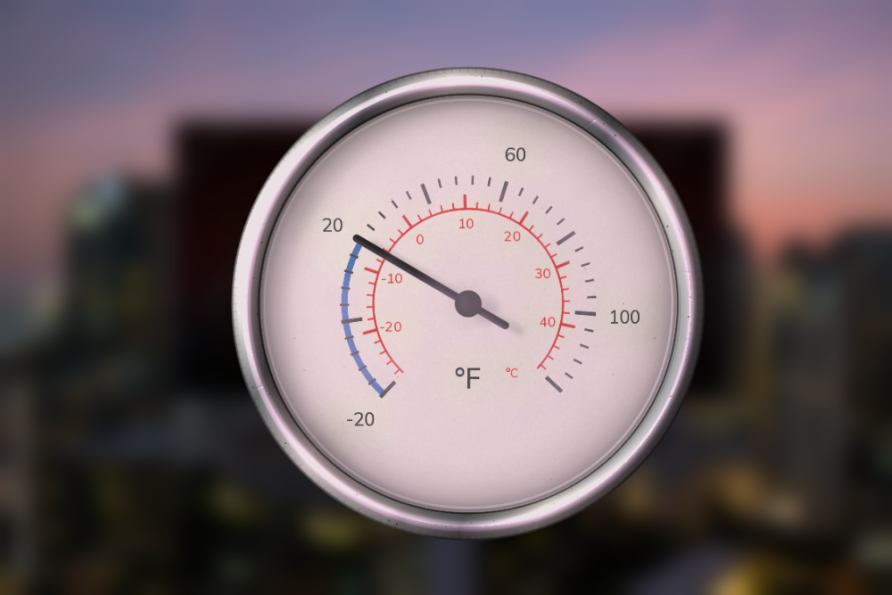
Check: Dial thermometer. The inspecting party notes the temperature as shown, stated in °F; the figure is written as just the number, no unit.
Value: 20
